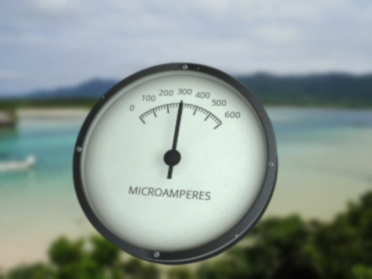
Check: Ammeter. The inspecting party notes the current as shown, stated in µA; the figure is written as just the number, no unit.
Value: 300
